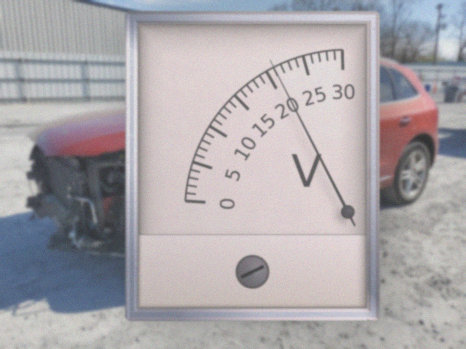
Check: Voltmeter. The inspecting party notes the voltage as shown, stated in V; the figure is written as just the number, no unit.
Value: 21
